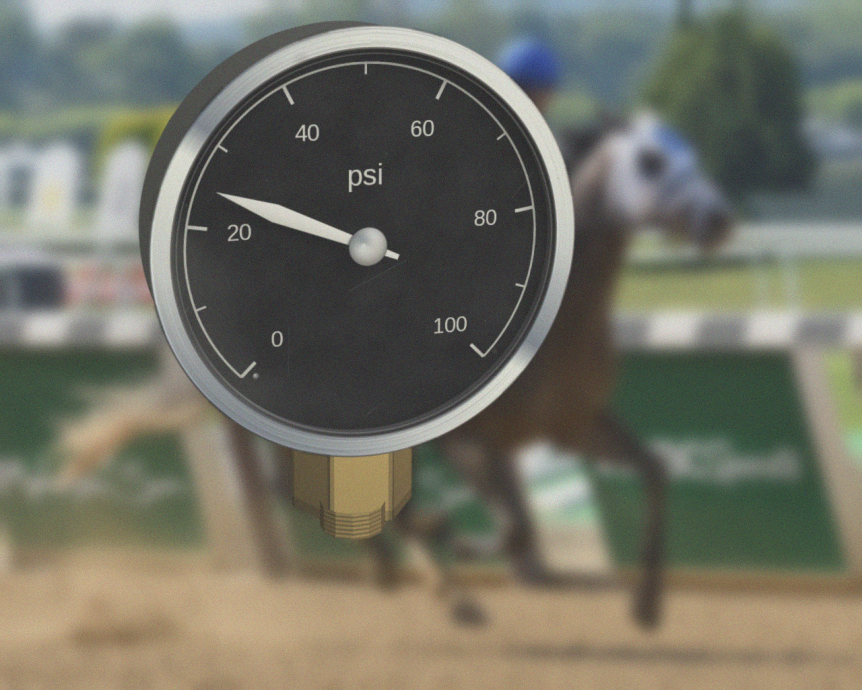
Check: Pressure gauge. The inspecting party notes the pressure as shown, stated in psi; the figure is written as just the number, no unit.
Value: 25
